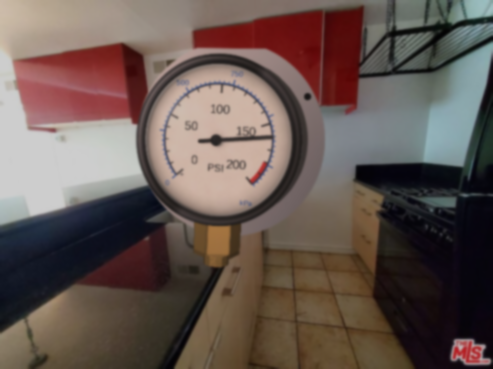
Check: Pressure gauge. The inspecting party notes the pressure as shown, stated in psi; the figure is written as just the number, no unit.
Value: 160
